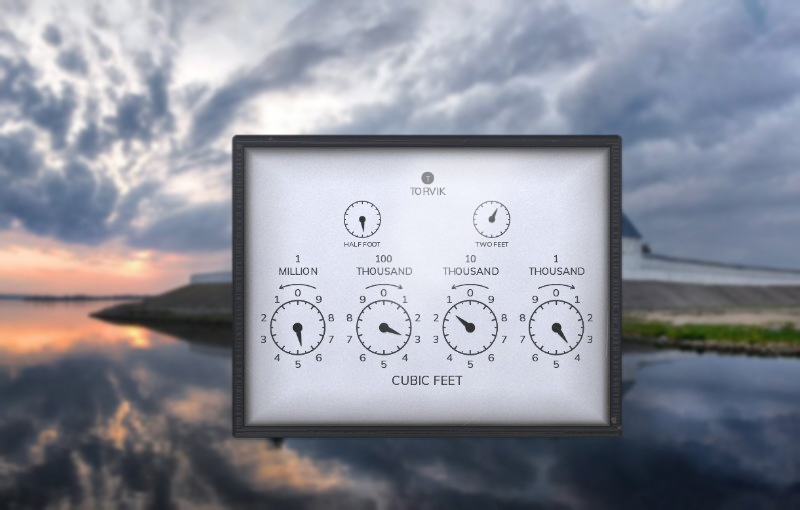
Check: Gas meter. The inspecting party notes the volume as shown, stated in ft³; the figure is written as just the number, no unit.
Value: 531400
